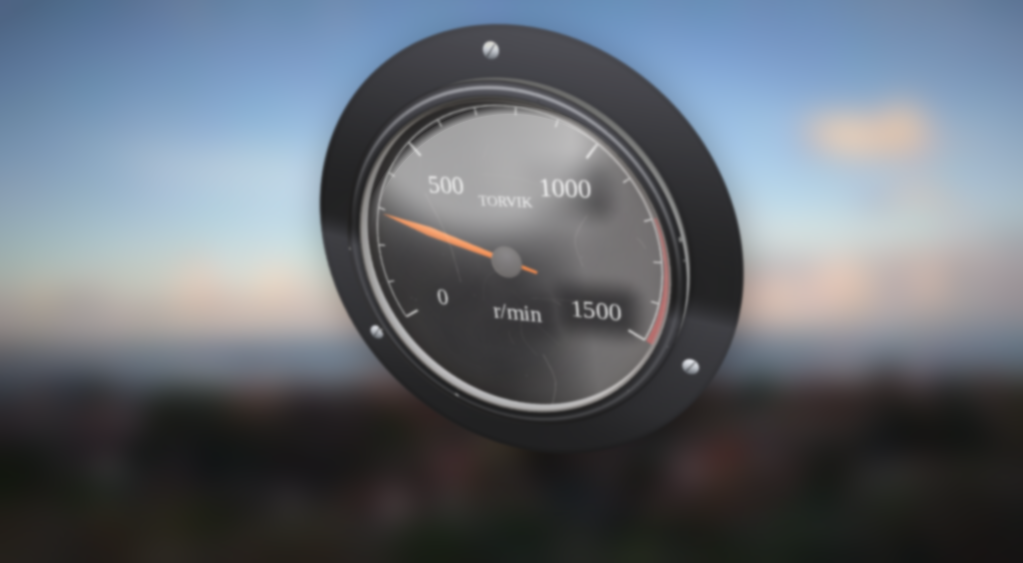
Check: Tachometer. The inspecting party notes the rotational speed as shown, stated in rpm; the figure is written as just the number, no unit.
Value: 300
